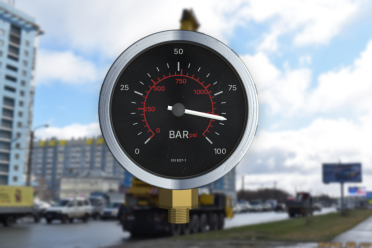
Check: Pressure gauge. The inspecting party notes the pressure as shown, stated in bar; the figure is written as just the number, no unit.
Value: 87.5
